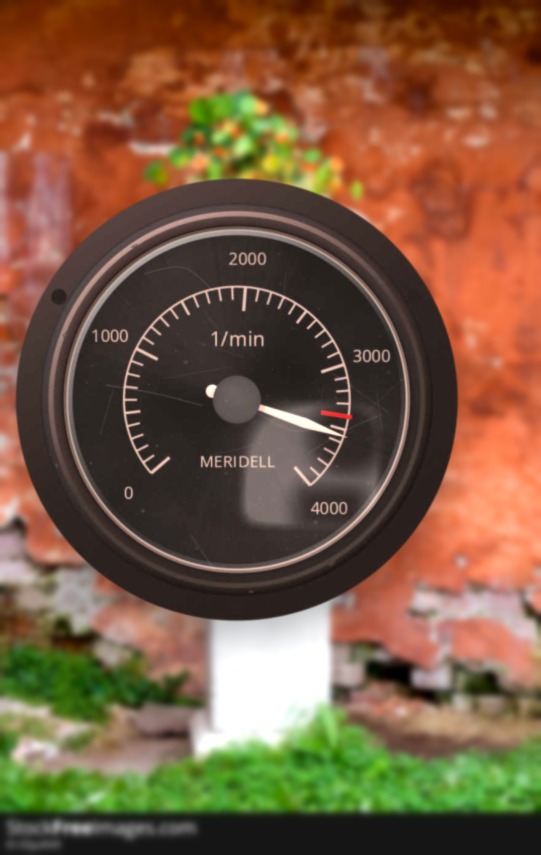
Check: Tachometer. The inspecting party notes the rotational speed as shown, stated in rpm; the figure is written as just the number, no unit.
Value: 3550
